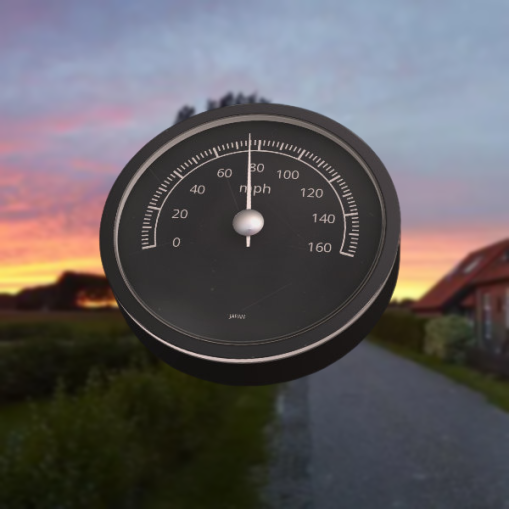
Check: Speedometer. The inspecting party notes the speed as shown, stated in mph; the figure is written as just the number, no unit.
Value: 76
